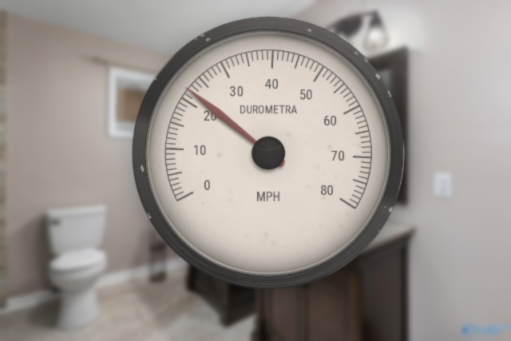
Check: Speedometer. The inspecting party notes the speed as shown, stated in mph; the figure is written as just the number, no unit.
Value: 22
